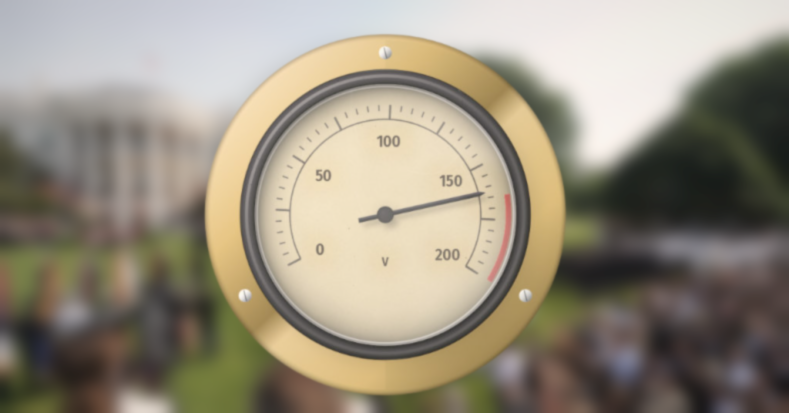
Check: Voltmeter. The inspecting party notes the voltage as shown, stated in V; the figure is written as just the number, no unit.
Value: 162.5
